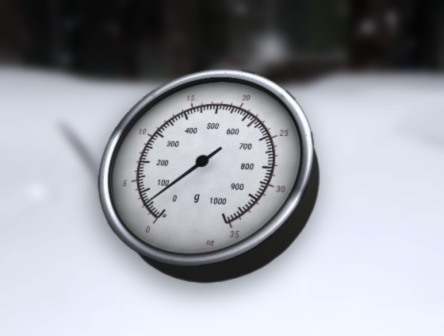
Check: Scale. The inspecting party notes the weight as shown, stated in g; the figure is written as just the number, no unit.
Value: 50
